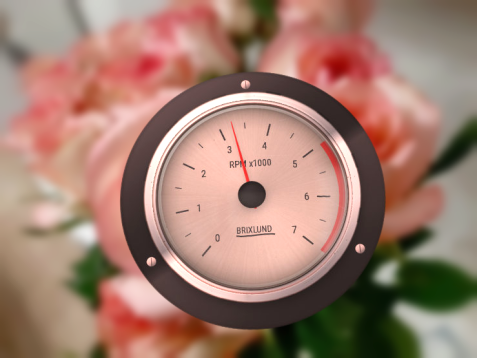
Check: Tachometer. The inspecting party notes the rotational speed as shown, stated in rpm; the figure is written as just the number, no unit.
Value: 3250
